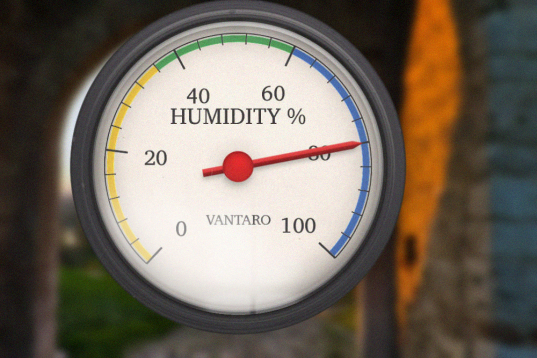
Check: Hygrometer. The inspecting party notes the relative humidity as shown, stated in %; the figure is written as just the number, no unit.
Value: 80
